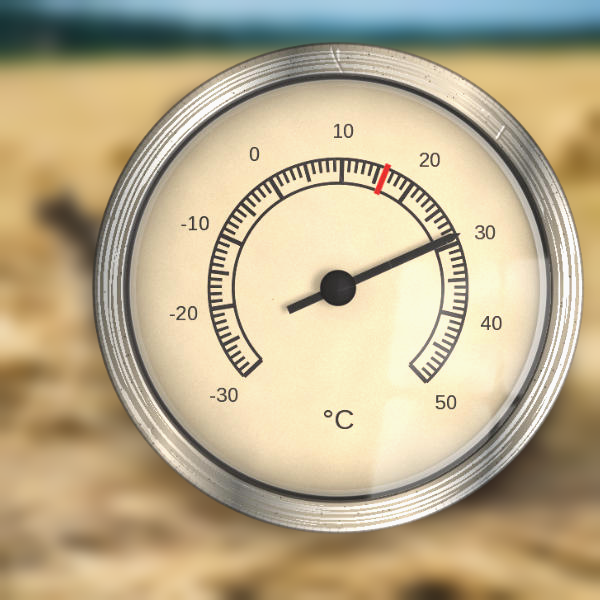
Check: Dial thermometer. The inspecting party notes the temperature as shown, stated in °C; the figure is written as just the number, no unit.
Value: 29
